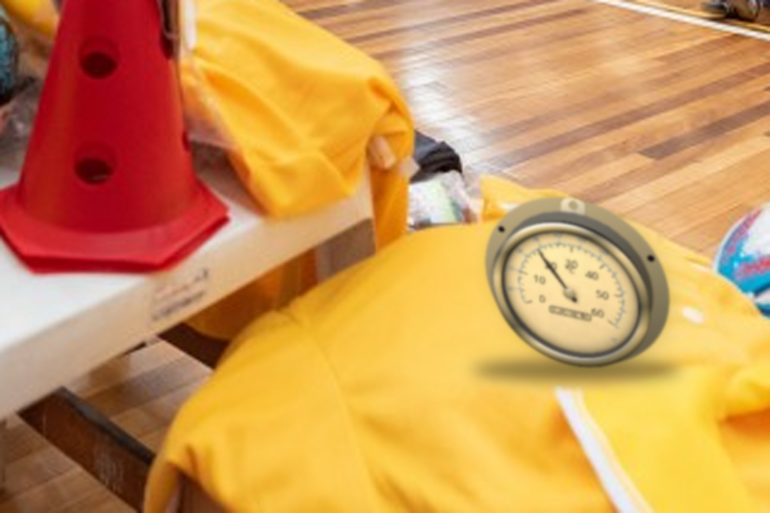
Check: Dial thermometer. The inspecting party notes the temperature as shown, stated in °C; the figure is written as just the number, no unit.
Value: 20
